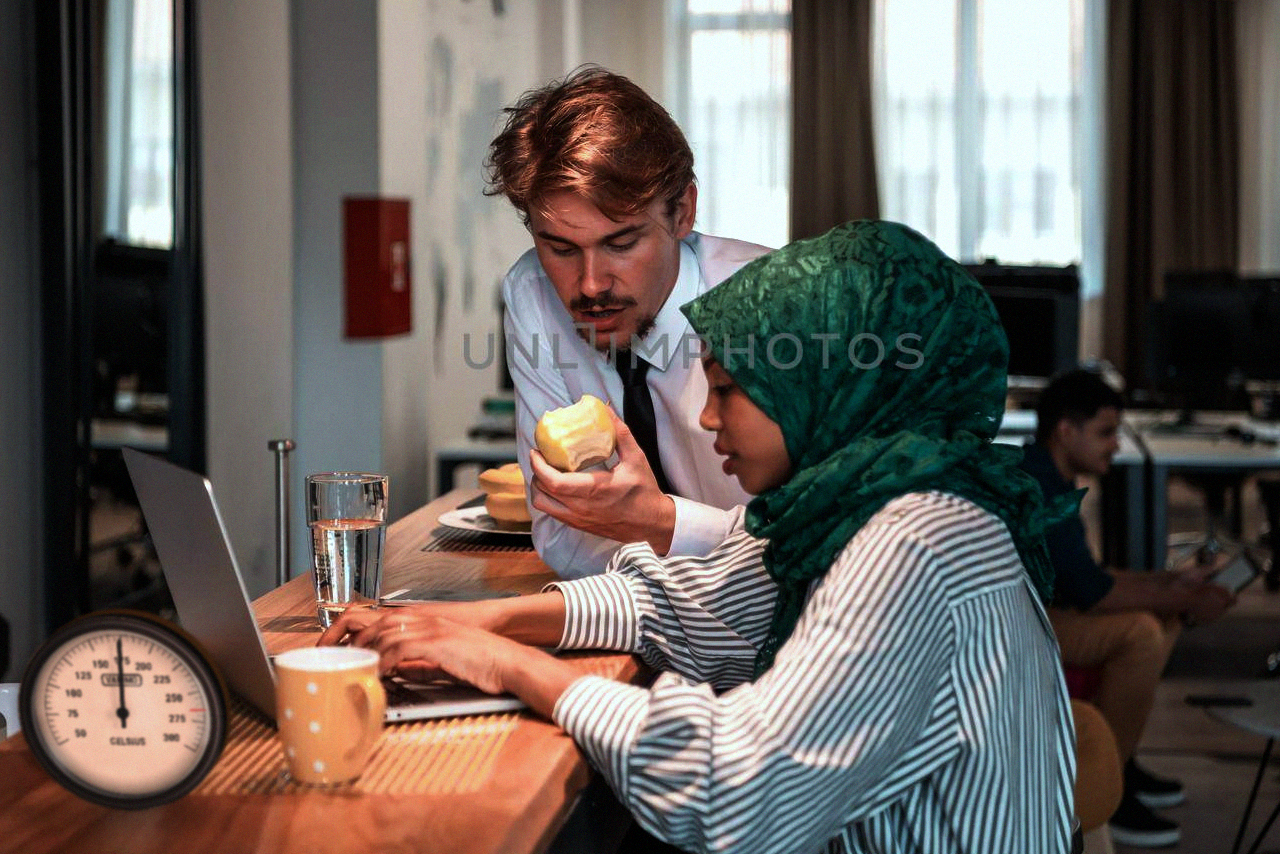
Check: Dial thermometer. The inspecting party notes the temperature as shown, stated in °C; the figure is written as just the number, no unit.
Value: 175
